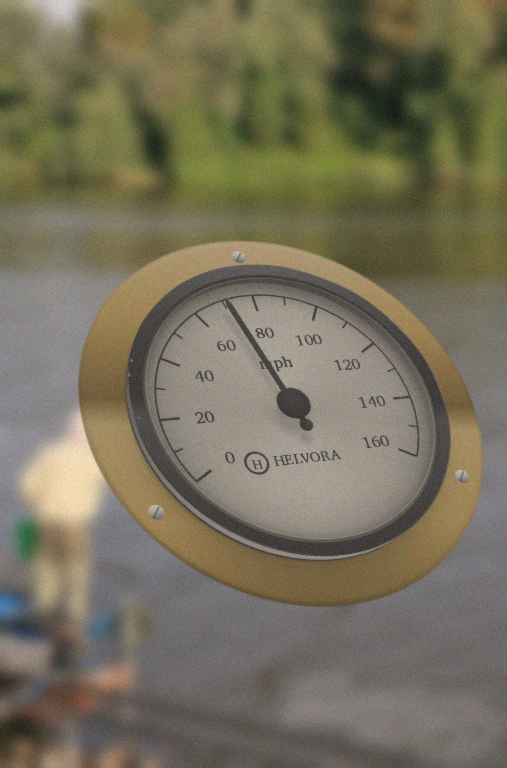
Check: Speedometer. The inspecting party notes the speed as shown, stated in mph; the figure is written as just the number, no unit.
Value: 70
